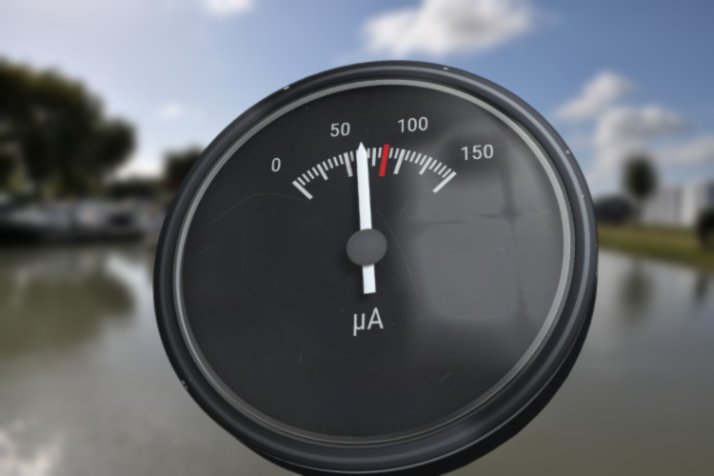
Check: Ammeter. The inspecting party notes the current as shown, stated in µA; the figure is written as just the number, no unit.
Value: 65
